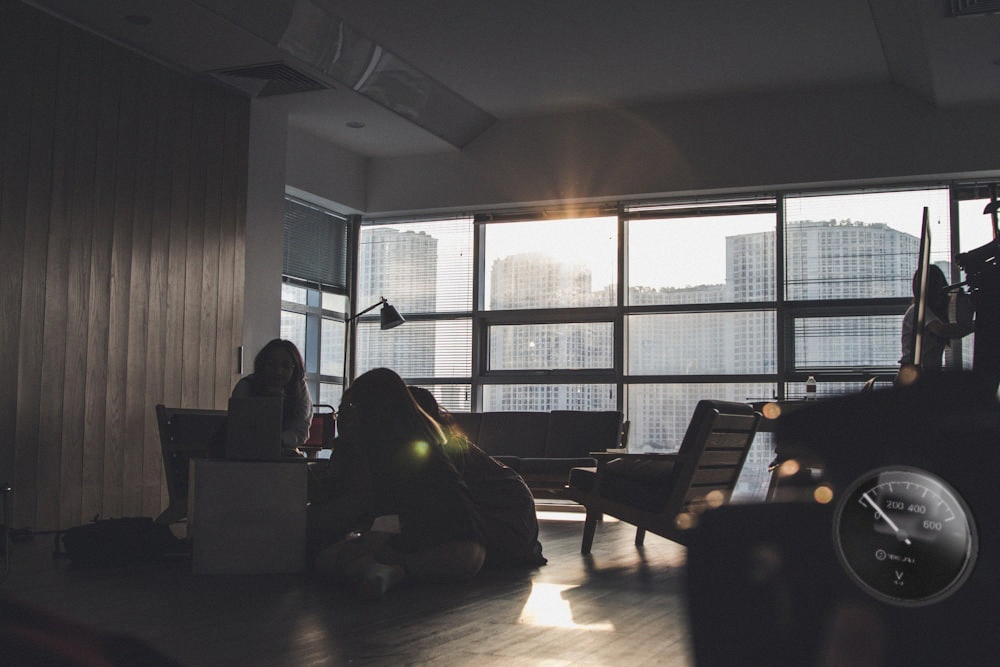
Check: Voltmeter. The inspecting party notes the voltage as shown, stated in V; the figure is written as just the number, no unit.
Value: 50
